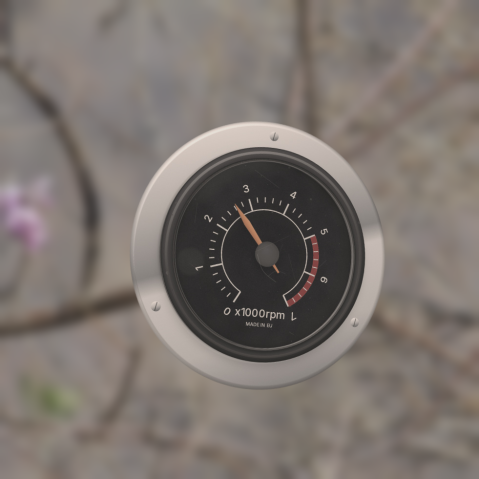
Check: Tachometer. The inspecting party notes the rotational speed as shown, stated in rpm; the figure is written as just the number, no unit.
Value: 2600
